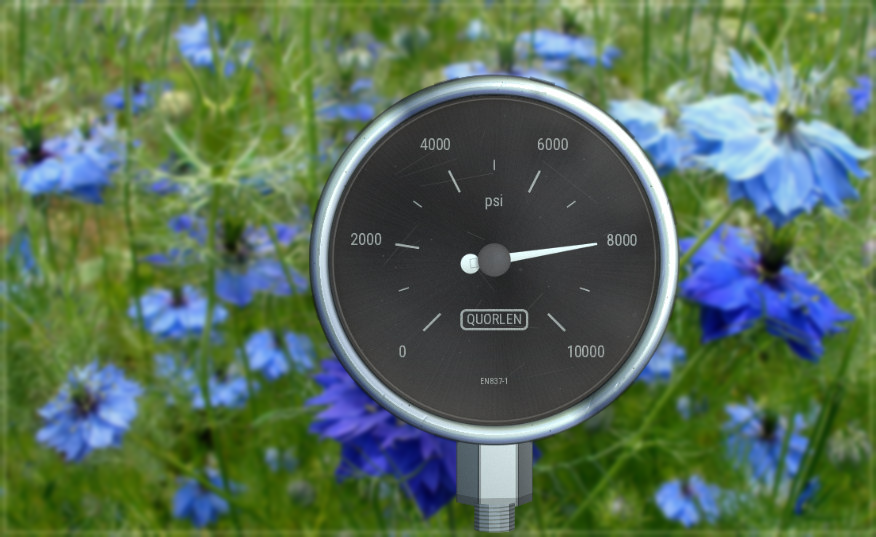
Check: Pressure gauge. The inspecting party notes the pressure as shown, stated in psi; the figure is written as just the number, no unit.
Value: 8000
